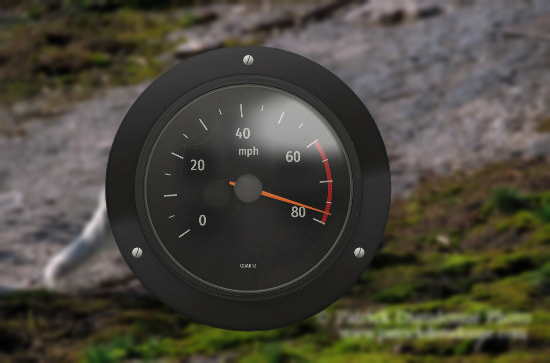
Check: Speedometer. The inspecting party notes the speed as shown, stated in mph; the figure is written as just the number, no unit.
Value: 77.5
